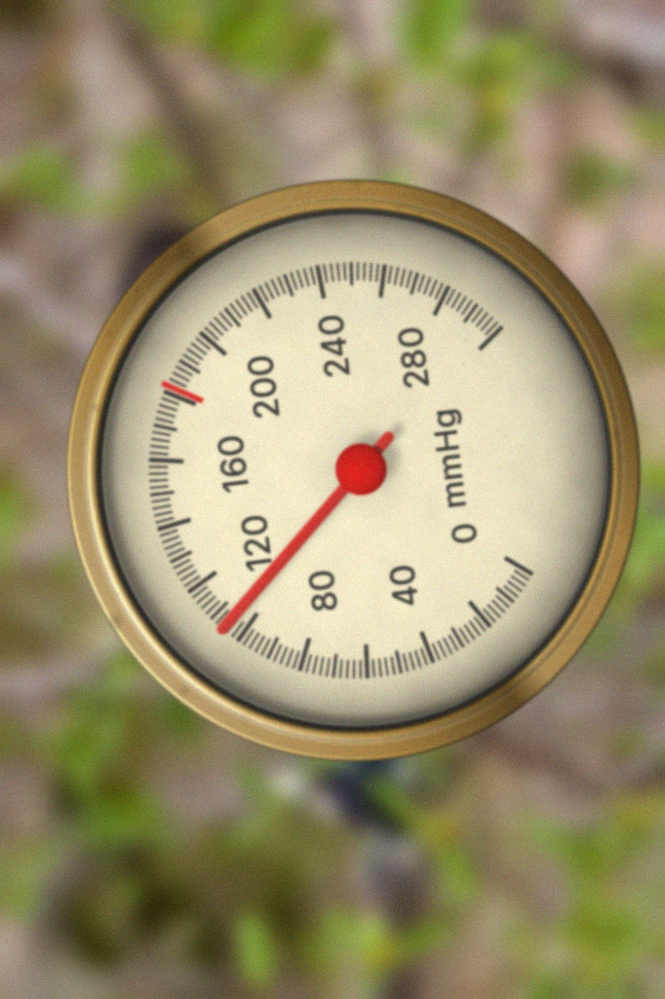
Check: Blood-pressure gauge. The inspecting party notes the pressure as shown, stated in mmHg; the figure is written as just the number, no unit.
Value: 106
